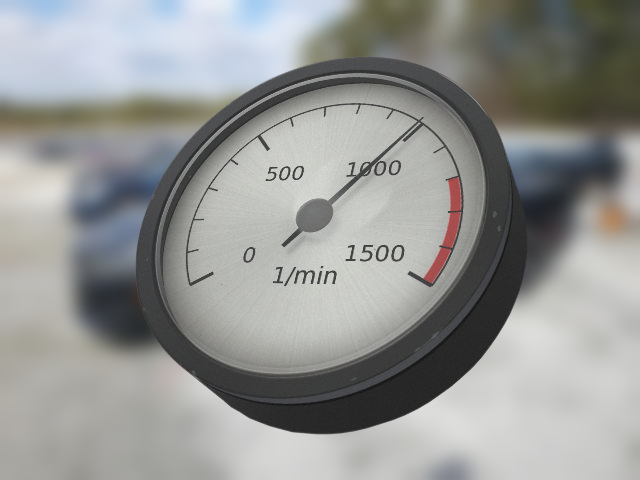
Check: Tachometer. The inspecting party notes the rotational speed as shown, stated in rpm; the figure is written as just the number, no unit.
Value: 1000
